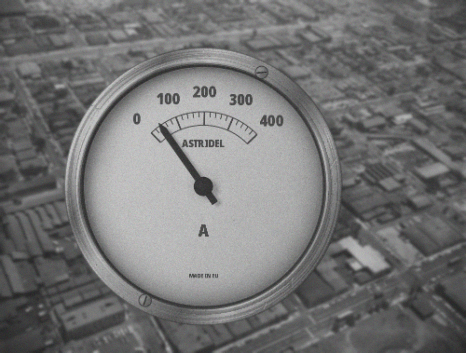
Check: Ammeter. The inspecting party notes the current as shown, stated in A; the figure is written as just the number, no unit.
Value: 40
